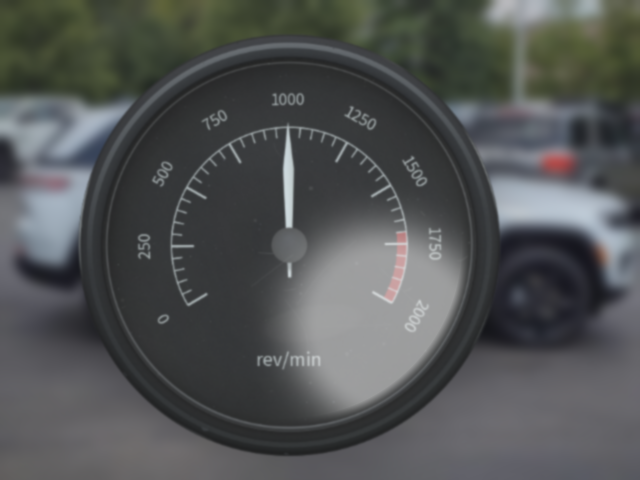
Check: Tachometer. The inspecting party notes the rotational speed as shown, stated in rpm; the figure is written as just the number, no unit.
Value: 1000
